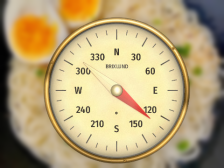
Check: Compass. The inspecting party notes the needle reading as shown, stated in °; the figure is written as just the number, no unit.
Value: 130
